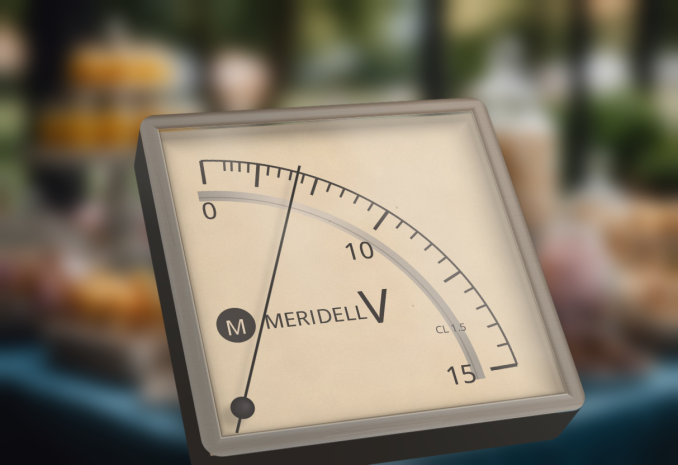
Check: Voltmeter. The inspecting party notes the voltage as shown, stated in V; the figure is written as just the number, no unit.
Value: 6.75
